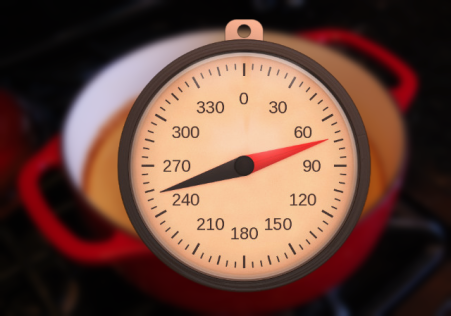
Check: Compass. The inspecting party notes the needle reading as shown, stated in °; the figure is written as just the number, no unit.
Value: 72.5
